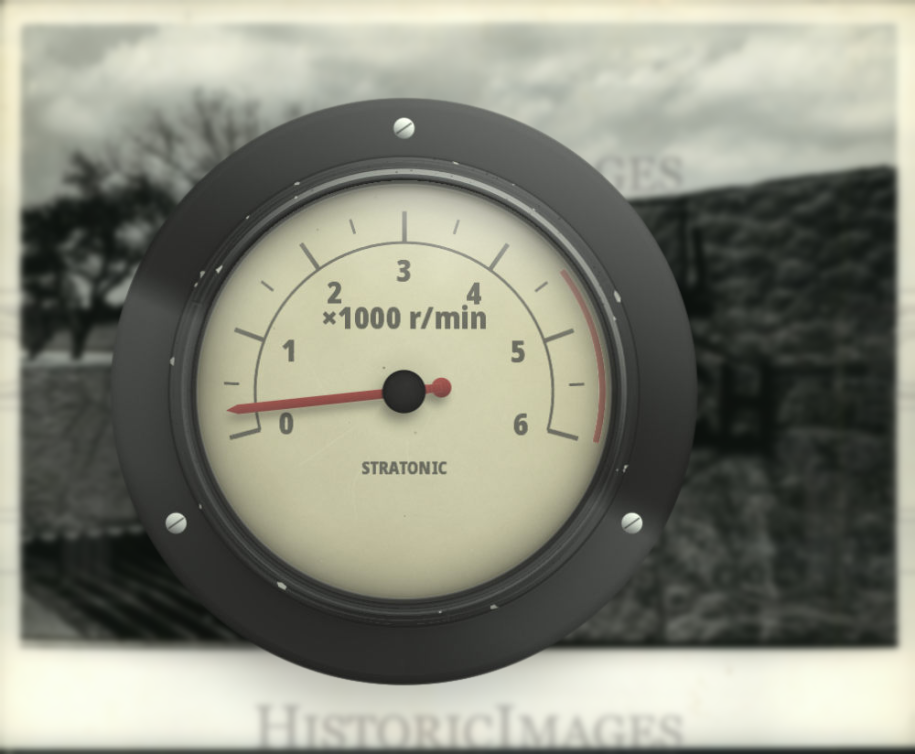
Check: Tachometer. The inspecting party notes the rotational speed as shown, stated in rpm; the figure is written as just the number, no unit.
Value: 250
